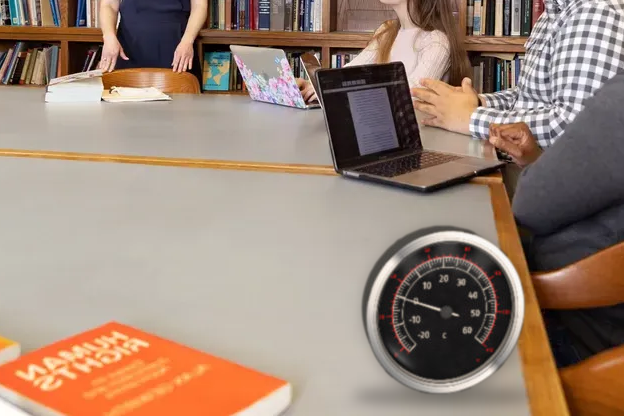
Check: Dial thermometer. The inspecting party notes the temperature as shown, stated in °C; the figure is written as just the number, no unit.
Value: 0
